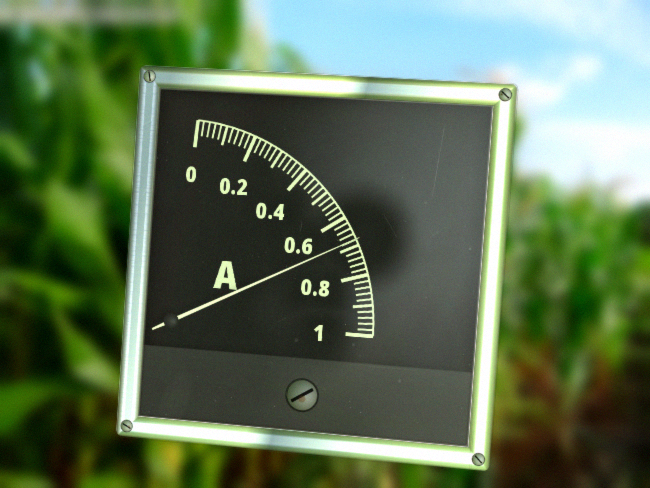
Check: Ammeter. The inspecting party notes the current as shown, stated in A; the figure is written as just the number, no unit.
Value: 0.68
